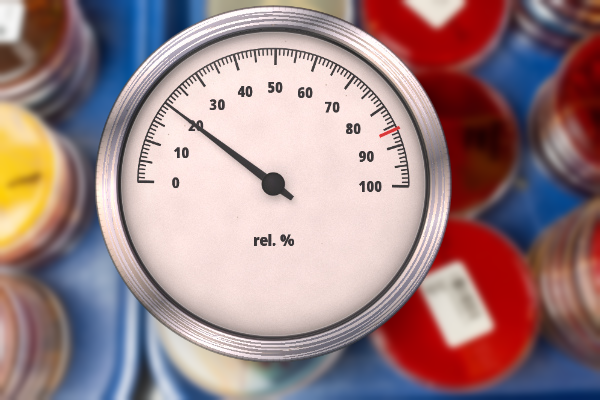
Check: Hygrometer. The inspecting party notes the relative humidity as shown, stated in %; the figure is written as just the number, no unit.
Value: 20
